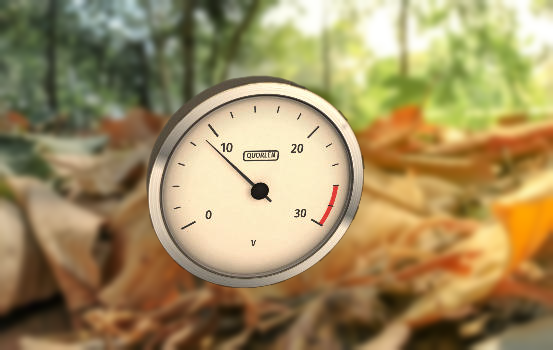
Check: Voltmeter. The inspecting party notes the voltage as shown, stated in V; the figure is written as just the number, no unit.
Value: 9
